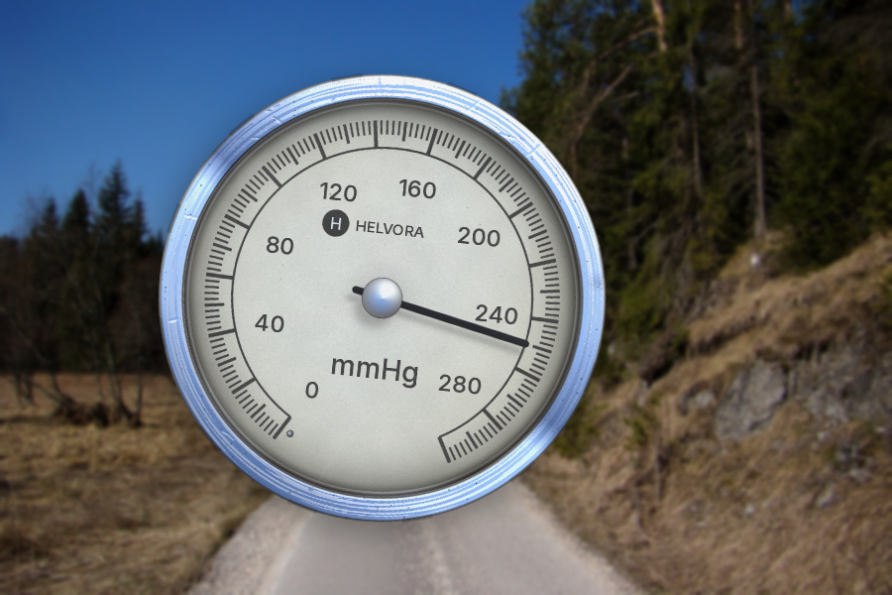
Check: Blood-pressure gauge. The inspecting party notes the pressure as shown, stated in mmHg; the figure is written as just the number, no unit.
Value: 250
